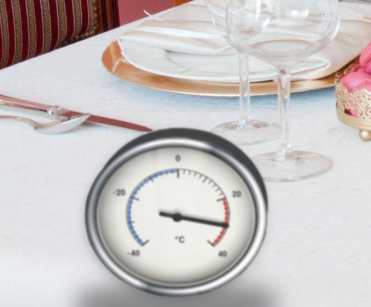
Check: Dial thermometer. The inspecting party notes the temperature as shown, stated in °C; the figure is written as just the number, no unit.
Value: 30
